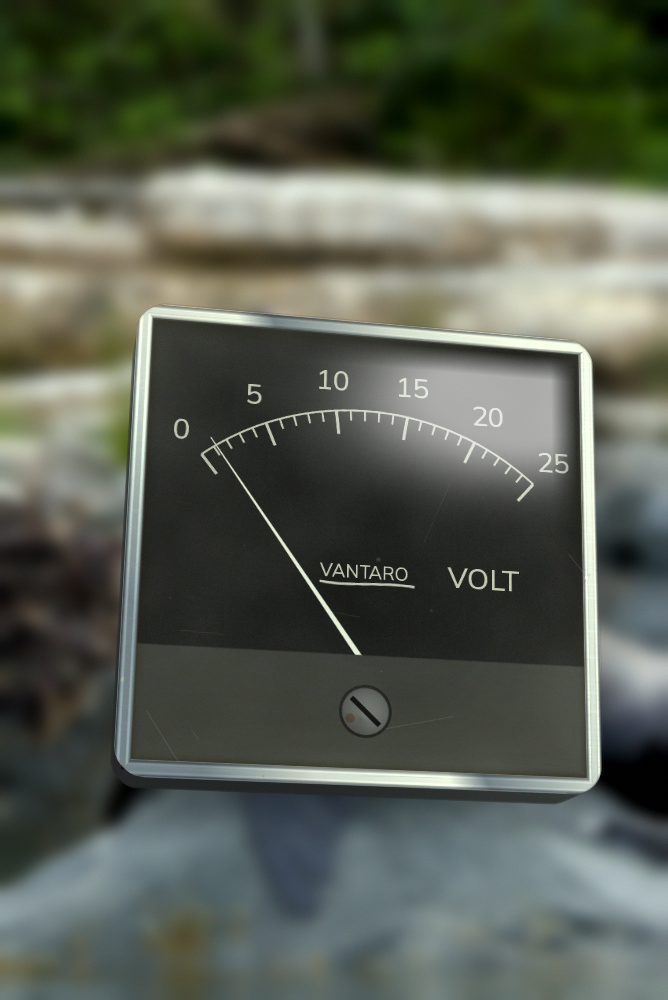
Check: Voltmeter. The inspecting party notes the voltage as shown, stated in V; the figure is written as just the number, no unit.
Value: 1
